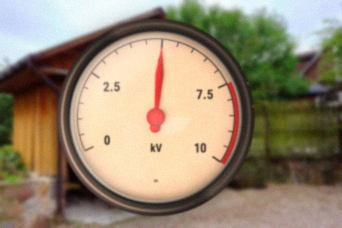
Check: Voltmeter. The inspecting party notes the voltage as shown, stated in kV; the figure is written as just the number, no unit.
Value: 5
